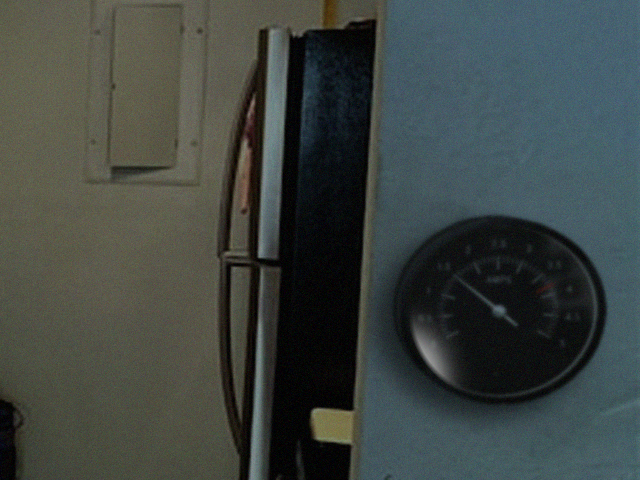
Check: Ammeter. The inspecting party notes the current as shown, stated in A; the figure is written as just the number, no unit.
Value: 1.5
